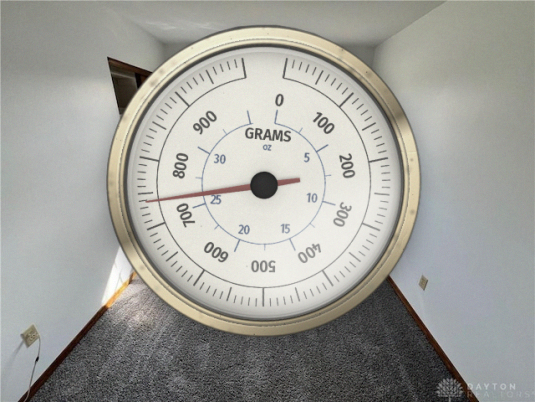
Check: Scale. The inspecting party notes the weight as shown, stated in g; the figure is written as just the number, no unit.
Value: 740
